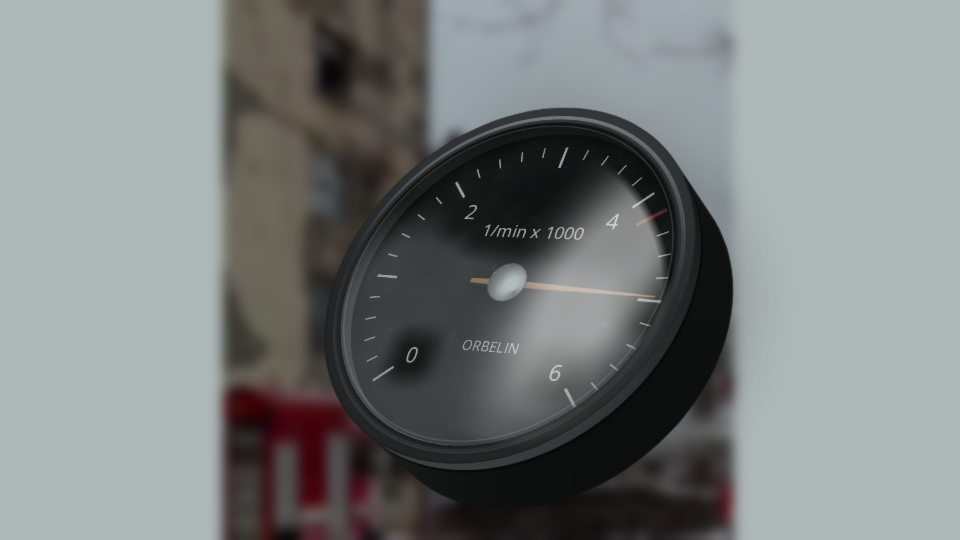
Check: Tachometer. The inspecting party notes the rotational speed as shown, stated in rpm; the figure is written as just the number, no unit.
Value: 5000
